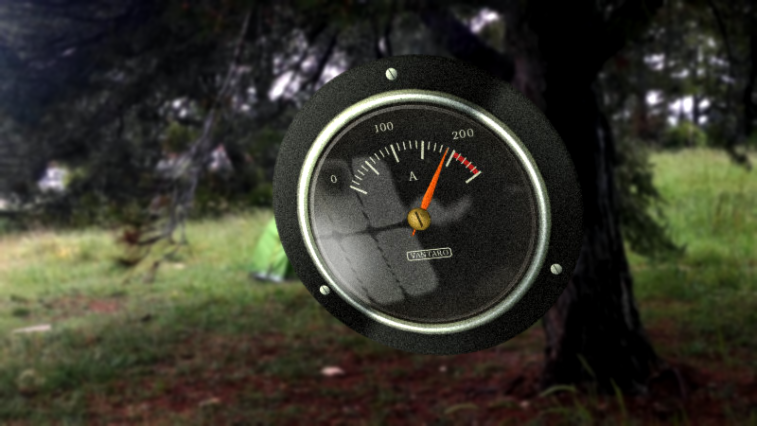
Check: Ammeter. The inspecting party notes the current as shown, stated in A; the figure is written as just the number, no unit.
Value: 190
